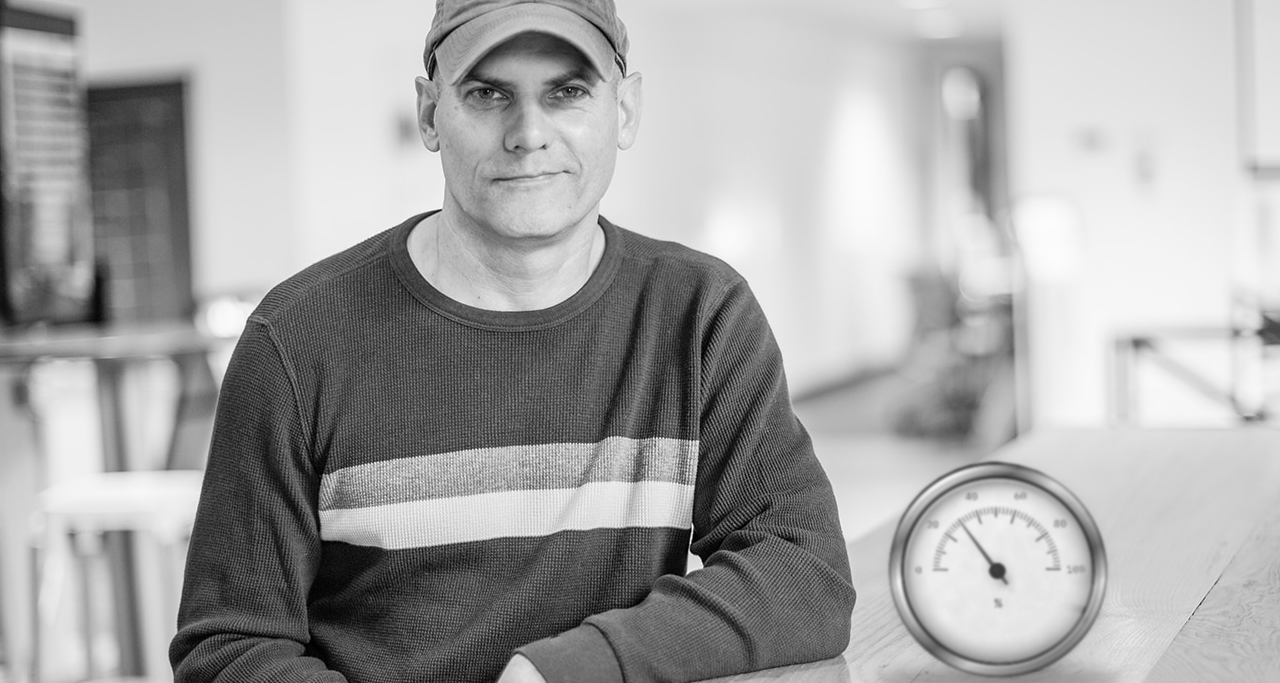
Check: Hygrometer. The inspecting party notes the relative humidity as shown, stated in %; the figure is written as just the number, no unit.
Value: 30
